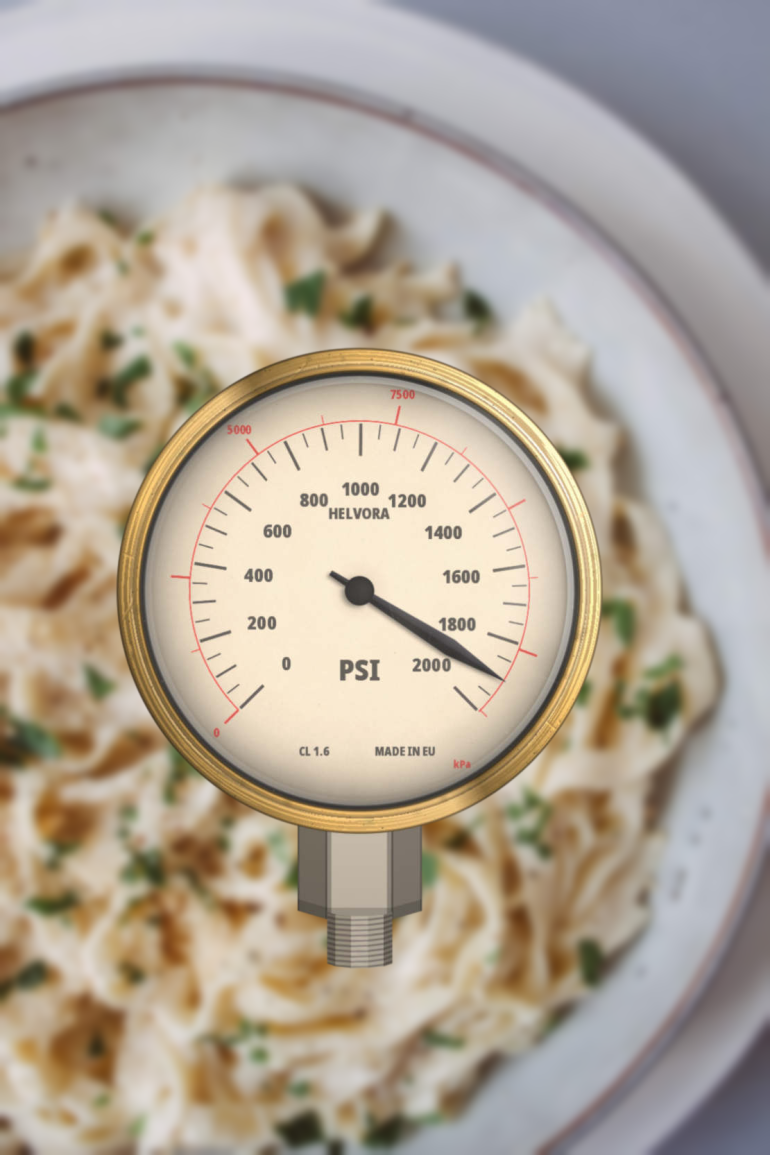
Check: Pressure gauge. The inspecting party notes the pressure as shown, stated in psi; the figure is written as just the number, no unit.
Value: 1900
